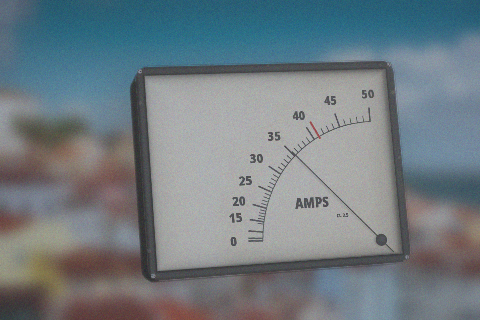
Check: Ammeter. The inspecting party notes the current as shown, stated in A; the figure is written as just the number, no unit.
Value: 35
